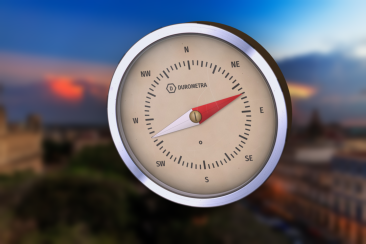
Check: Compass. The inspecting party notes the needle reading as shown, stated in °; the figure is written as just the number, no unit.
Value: 70
